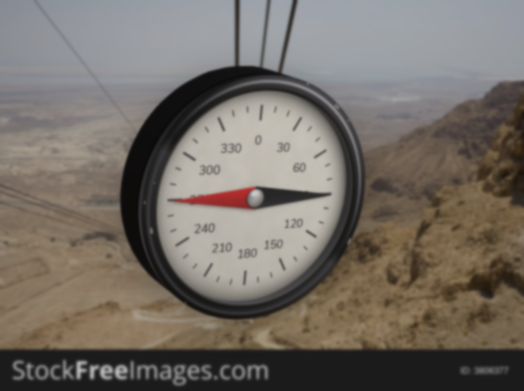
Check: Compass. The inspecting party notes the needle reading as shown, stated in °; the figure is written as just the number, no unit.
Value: 270
